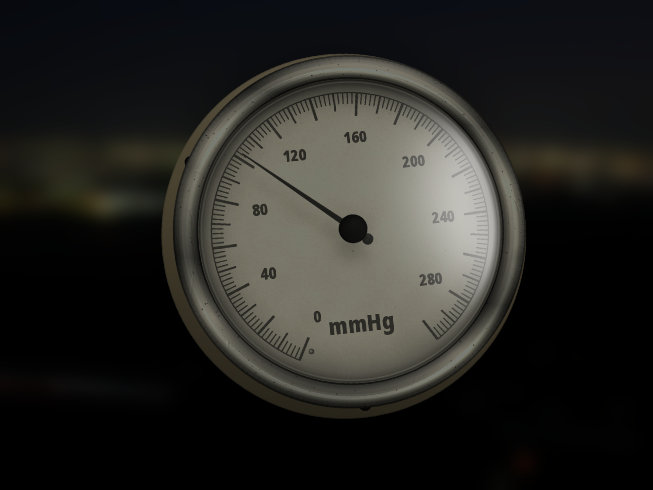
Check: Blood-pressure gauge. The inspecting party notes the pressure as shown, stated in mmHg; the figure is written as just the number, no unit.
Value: 102
